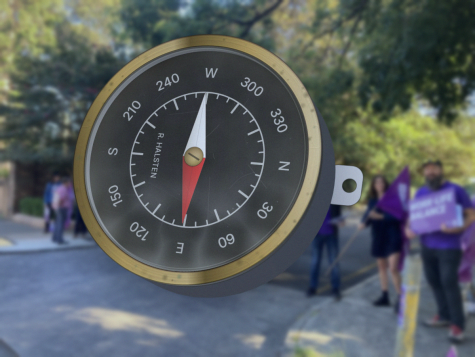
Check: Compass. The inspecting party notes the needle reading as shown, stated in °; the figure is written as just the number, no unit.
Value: 90
